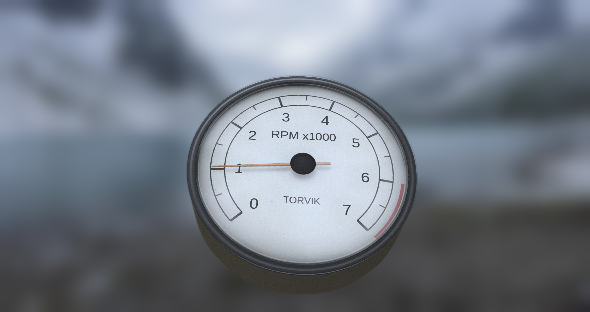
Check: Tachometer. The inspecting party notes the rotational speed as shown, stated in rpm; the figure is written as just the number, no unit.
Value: 1000
